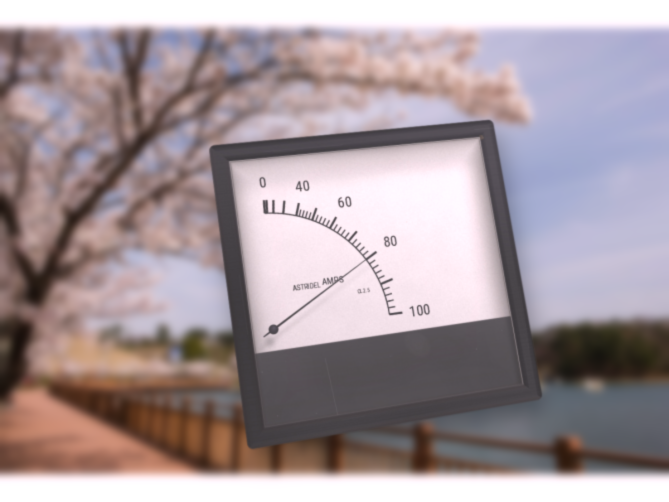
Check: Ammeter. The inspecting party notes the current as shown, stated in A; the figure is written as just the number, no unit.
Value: 80
